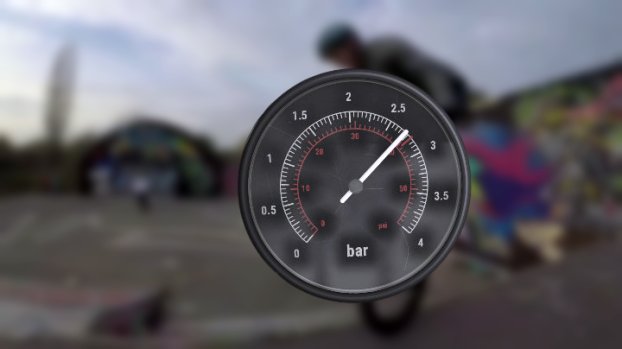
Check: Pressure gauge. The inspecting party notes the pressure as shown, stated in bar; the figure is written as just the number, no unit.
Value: 2.7
